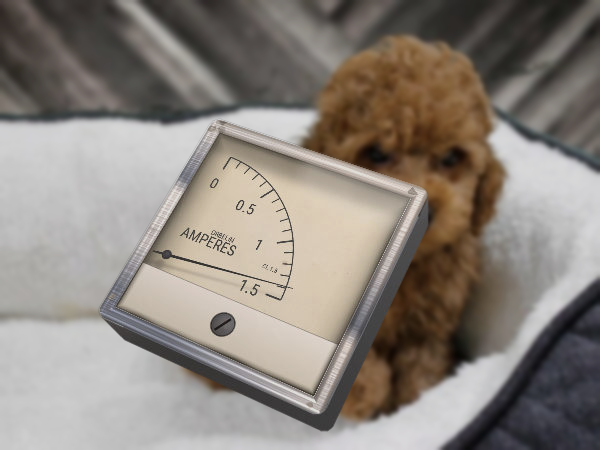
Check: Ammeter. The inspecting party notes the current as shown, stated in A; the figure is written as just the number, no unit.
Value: 1.4
